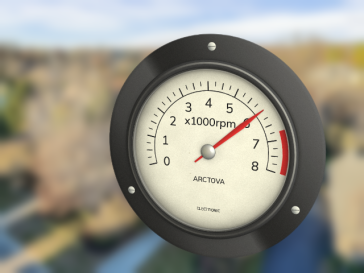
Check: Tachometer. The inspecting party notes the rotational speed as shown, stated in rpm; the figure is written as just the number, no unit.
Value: 6000
